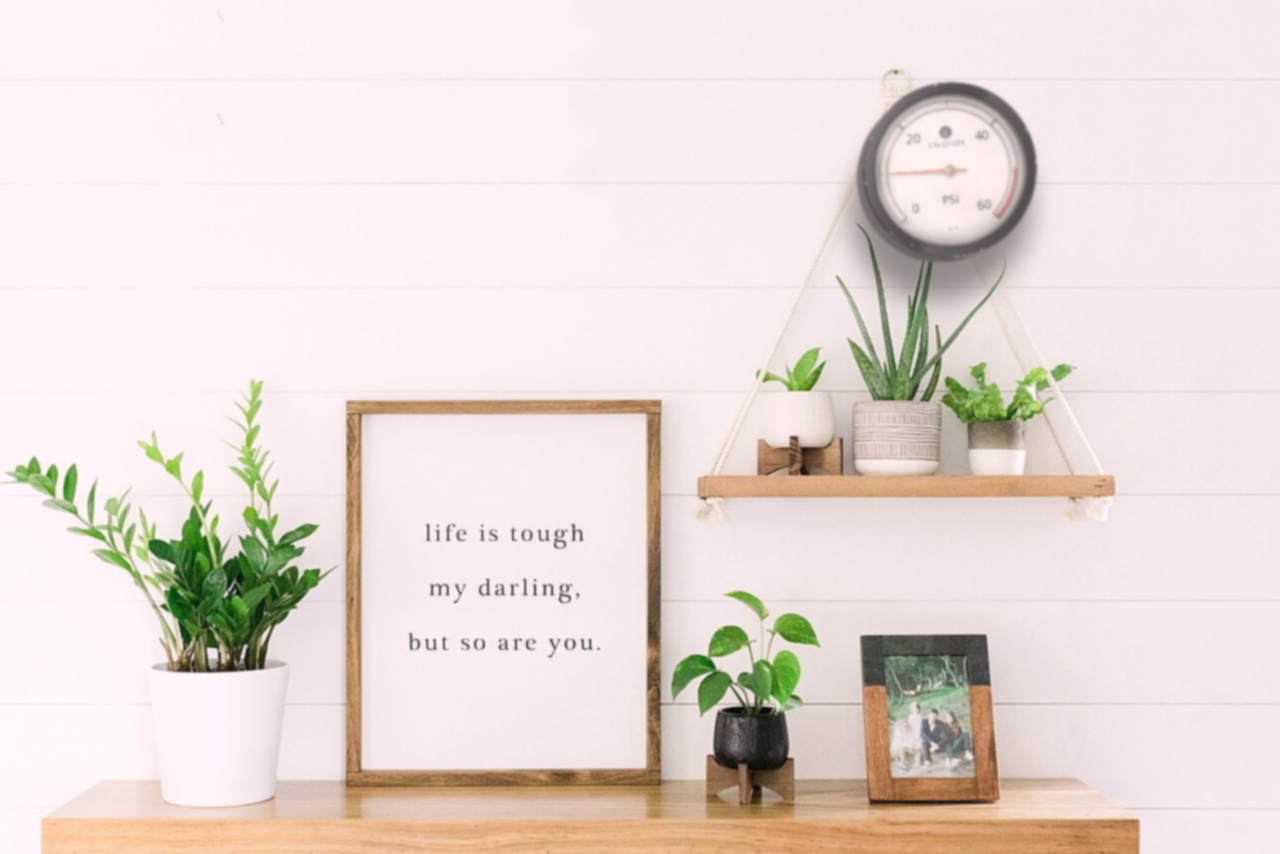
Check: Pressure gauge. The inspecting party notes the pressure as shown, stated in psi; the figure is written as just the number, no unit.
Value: 10
